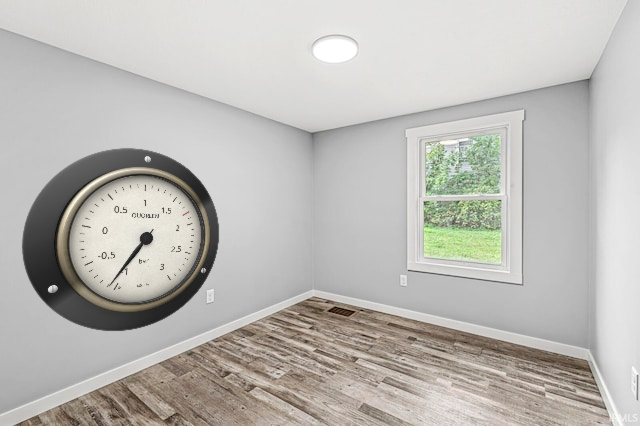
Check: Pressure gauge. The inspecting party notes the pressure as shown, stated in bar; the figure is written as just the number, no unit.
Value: -0.9
